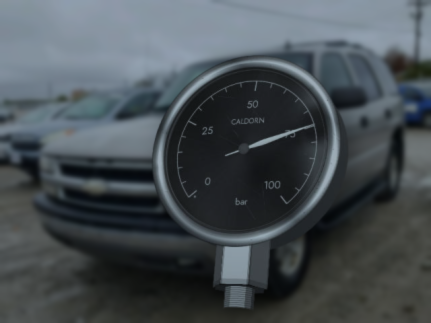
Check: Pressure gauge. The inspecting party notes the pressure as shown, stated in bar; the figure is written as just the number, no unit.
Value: 75
